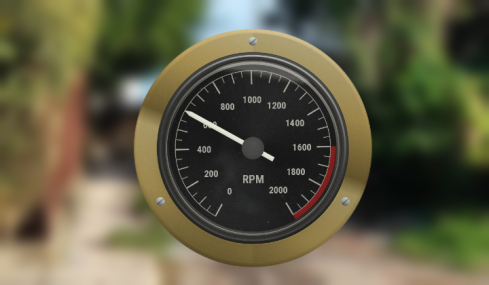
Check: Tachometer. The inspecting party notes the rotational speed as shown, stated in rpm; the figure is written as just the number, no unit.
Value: 600
